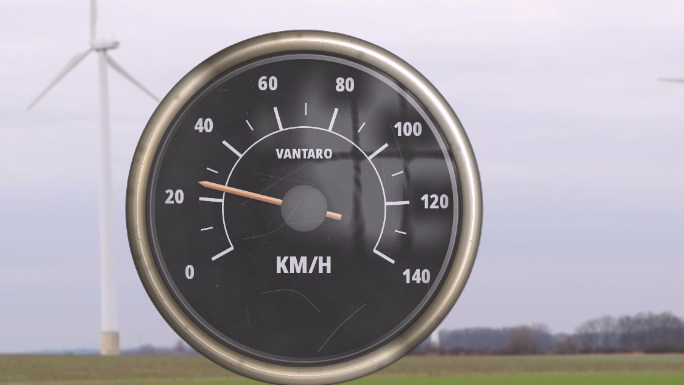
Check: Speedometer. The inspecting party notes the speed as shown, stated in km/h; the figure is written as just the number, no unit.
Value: 25
